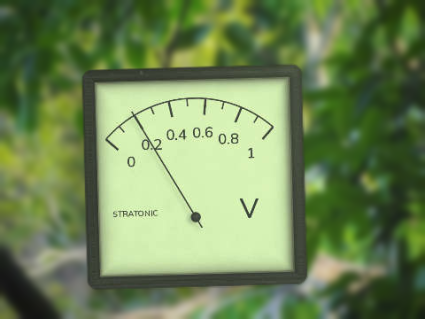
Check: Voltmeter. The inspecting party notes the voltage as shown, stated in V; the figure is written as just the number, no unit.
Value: 0.2
